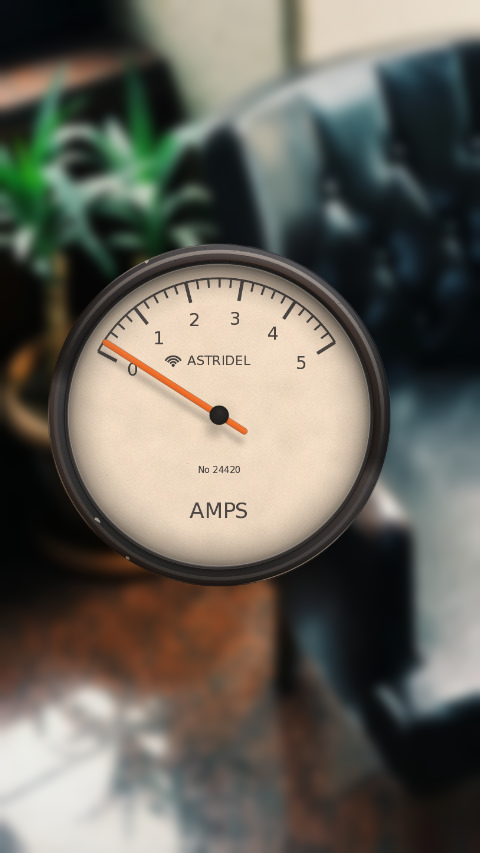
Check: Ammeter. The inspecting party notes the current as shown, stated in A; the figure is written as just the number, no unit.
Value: 0.2
